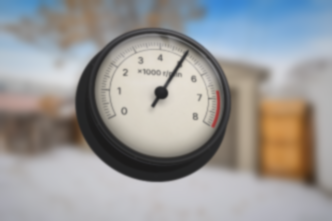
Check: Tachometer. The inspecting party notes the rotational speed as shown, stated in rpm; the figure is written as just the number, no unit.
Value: 5000
